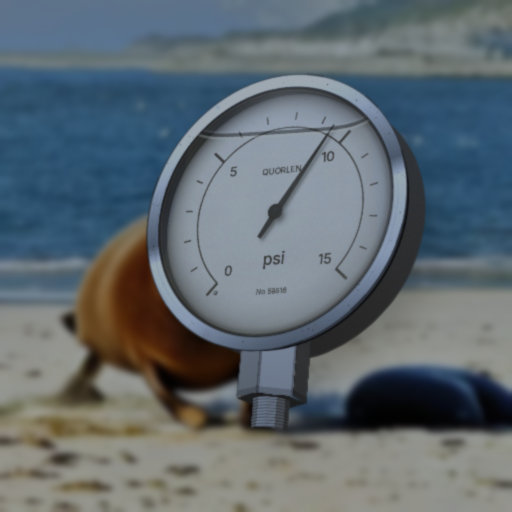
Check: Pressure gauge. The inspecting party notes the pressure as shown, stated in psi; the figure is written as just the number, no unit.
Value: 9.5
